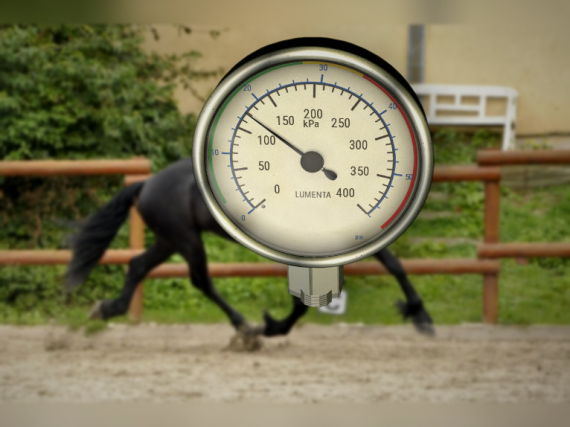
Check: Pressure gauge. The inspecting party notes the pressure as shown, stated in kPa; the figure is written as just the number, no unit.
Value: 120
